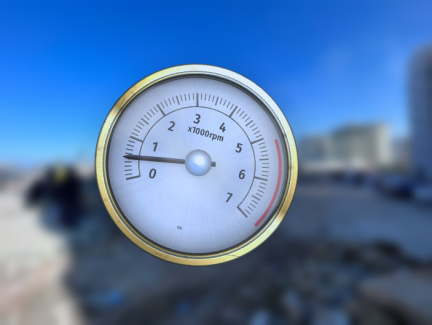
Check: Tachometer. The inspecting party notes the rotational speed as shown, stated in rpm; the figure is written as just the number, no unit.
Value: 500
